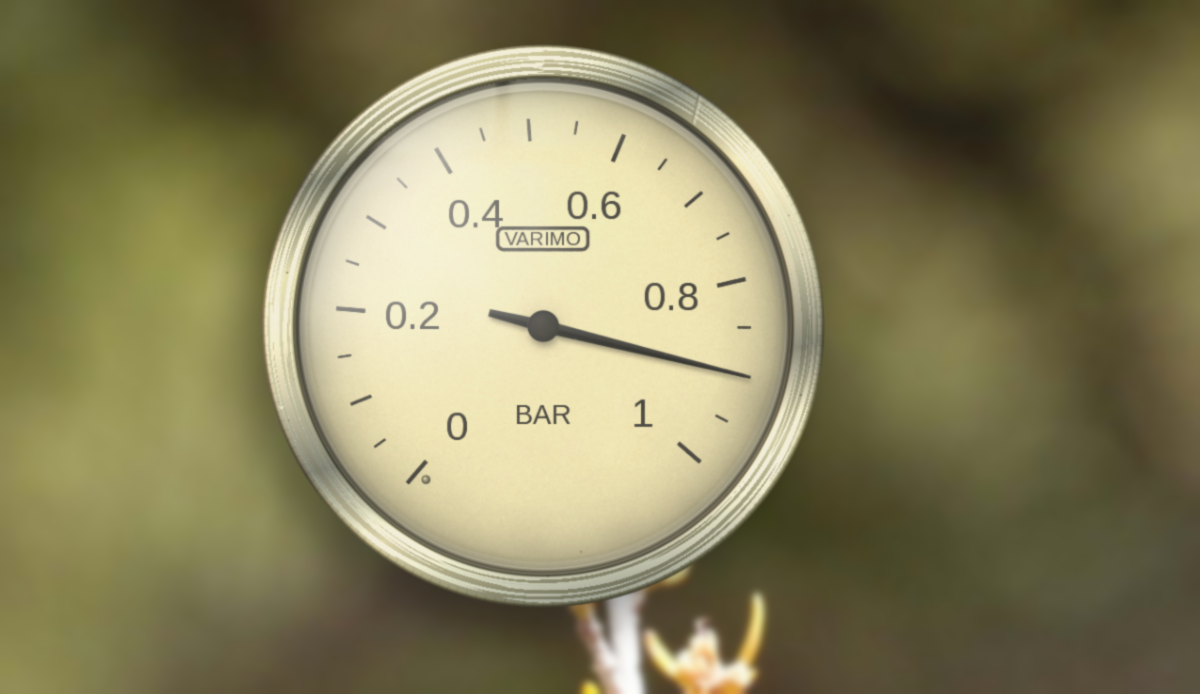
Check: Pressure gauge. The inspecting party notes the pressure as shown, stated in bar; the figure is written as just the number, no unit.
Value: 0.9
